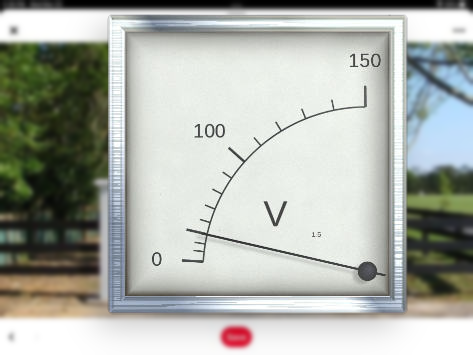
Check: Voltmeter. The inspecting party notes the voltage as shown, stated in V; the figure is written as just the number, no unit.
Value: 50
